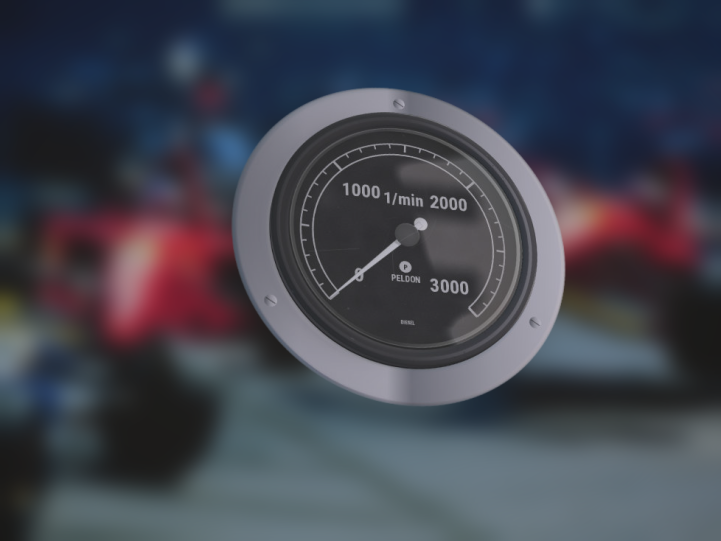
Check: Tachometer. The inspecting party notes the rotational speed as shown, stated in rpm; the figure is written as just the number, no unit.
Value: 0
